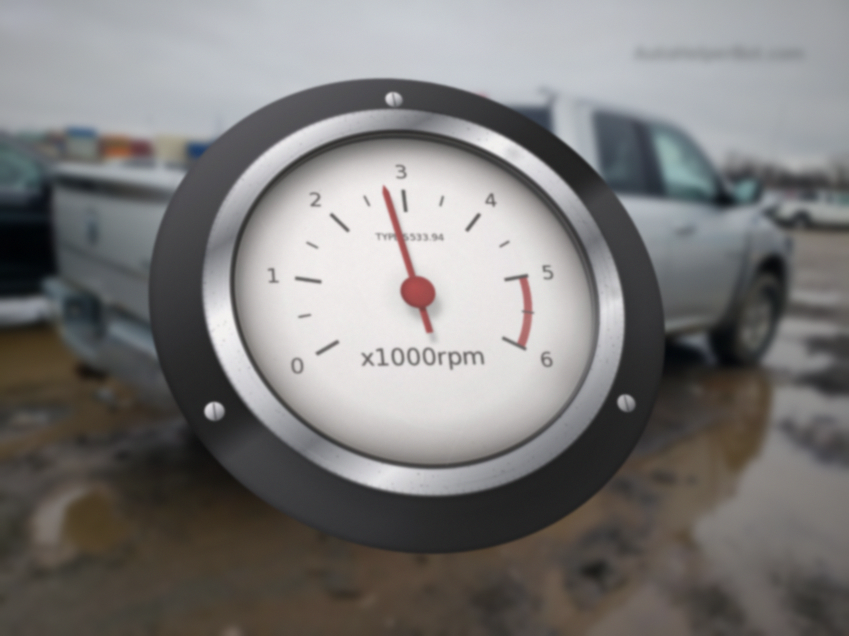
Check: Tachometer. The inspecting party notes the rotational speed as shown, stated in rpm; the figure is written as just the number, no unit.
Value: 2750
